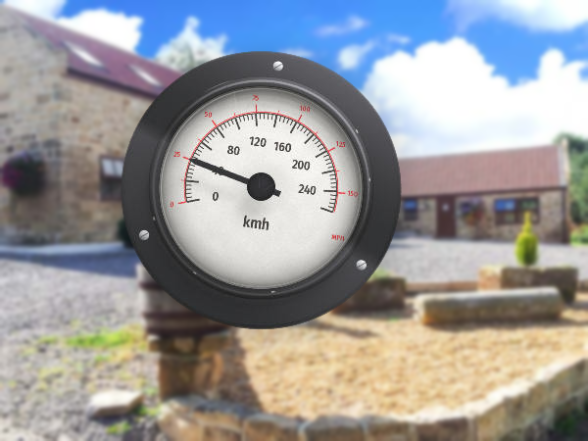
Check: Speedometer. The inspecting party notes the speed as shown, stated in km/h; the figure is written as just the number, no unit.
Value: 40
